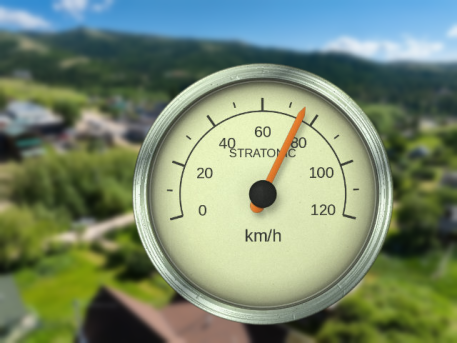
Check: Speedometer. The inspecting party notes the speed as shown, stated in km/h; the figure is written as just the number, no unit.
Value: 75
